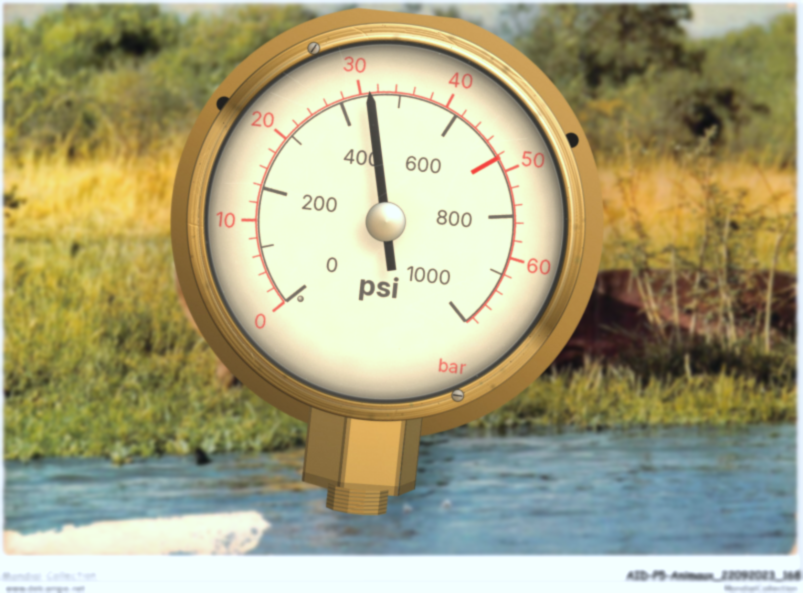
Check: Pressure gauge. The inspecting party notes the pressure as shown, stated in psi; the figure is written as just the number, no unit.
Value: 450
